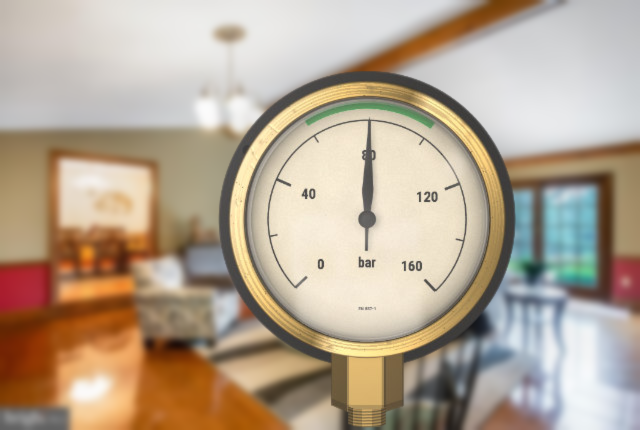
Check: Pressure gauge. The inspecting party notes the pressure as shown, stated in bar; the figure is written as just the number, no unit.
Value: 80
